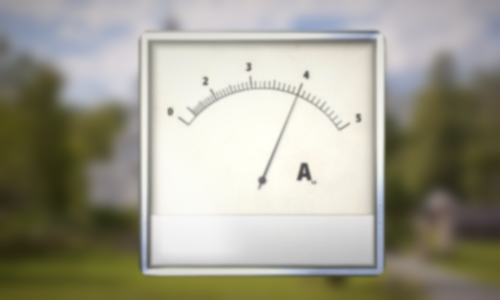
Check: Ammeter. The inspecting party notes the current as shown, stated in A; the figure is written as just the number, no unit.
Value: 4
